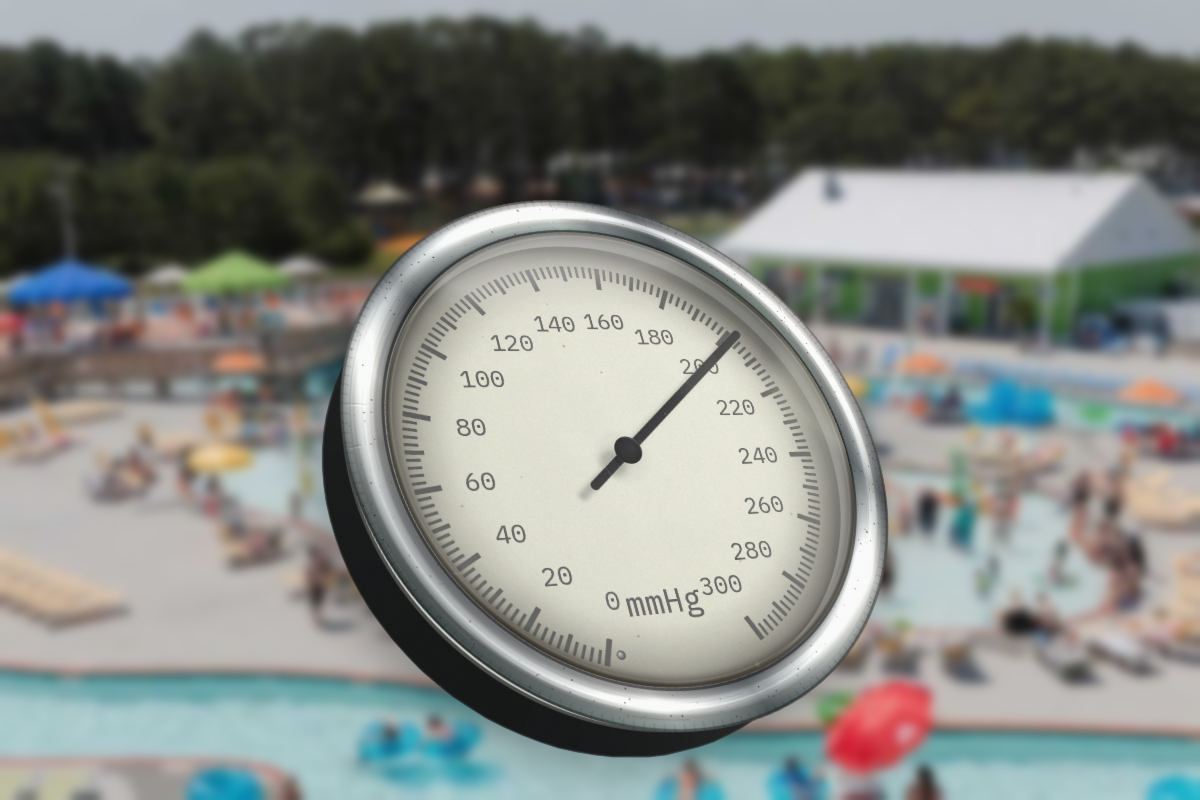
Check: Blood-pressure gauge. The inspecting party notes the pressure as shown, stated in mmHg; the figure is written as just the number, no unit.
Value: 202
